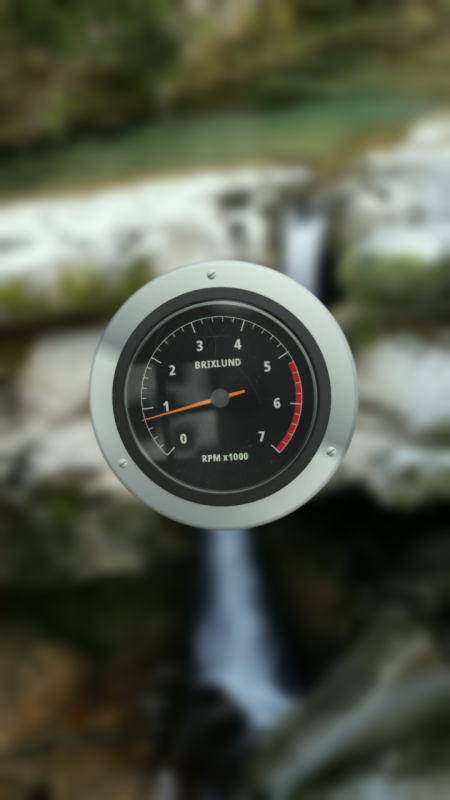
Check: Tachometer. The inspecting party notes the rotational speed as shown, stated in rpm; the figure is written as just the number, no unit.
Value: 800
